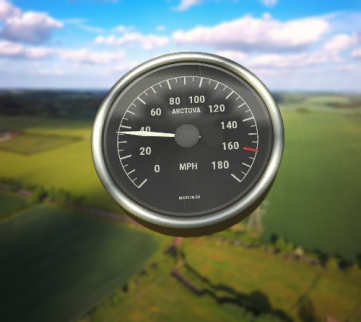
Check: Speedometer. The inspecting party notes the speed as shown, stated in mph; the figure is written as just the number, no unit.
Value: 35
